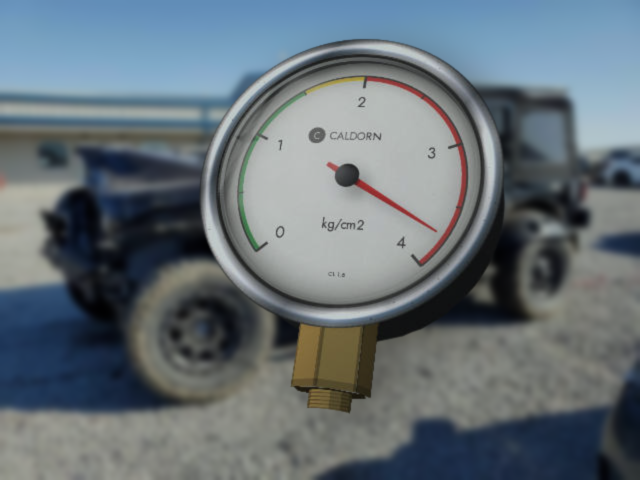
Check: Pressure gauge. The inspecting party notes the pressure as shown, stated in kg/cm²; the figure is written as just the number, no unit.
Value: 3.75
